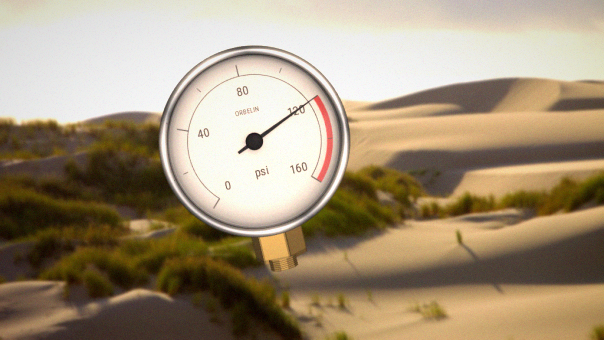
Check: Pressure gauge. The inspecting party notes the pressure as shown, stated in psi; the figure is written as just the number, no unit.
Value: 120
